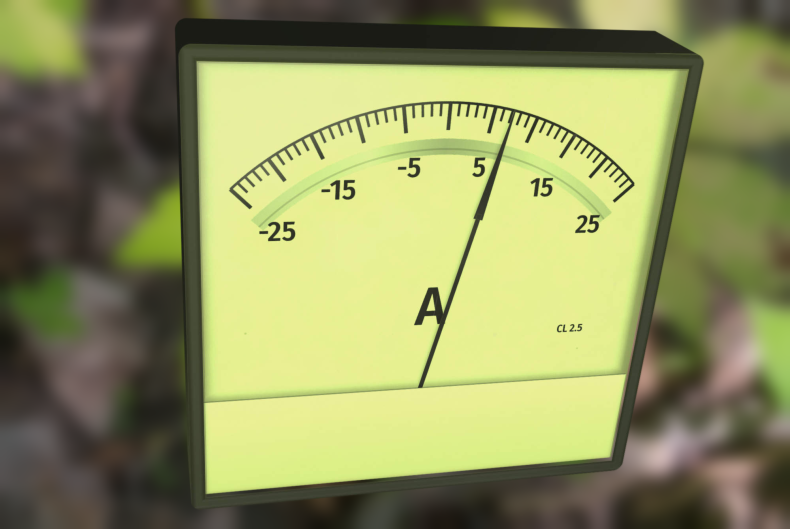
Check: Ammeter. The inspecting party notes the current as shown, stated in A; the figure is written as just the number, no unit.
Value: 7
